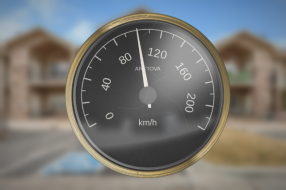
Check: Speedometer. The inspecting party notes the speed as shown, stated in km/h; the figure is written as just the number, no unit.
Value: 100
